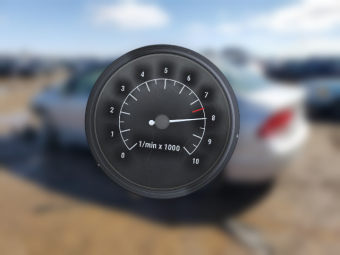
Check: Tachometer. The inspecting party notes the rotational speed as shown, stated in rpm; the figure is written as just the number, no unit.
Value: 8000
